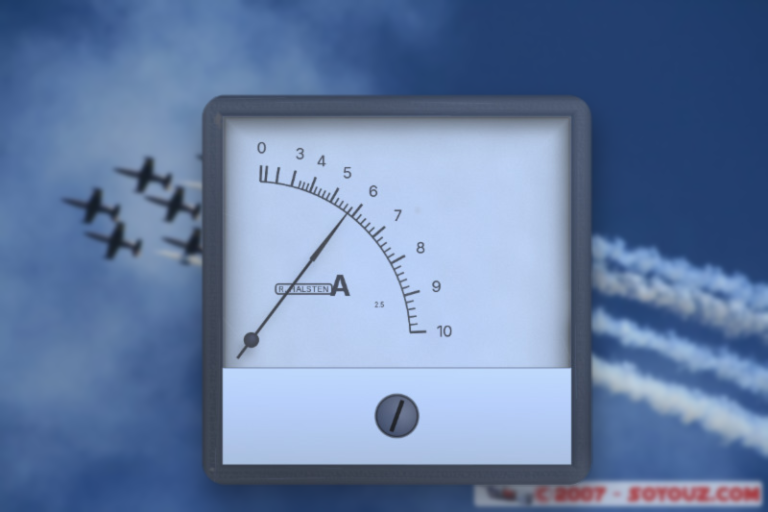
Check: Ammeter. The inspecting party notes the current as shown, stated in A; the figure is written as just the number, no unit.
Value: 5.8
